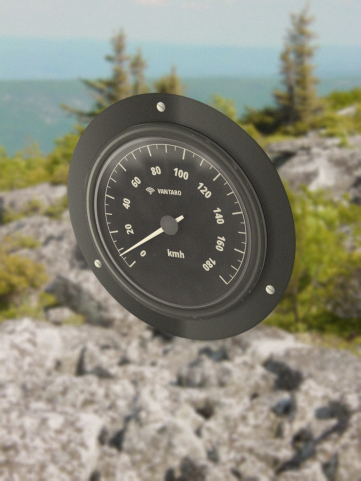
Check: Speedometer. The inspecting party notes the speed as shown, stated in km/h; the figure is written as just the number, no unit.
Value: 7.5
